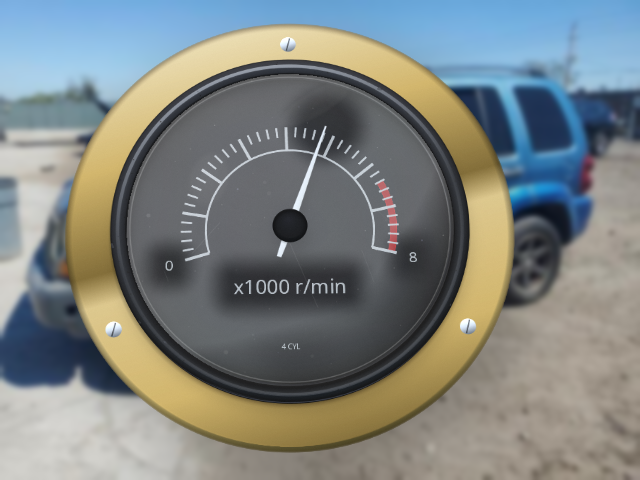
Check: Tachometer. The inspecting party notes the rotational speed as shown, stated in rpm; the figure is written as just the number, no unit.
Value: 4800
